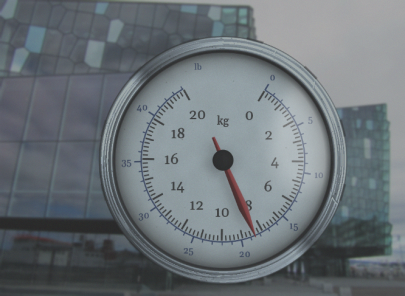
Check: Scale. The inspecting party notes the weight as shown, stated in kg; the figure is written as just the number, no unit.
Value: 8.4
